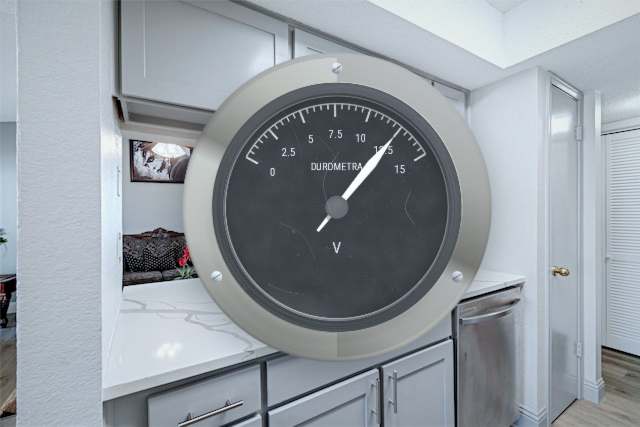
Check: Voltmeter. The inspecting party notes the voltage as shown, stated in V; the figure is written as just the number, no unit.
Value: 12.5
